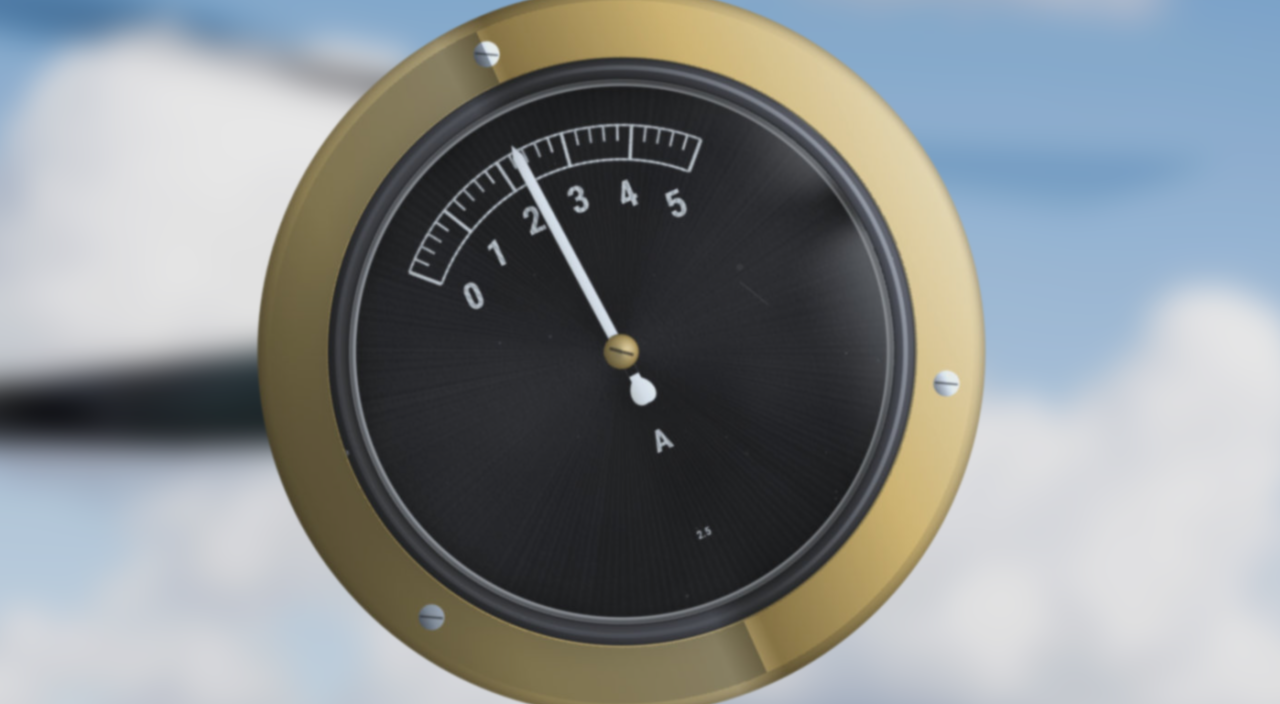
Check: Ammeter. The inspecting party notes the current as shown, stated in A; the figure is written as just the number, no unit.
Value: 2.3
